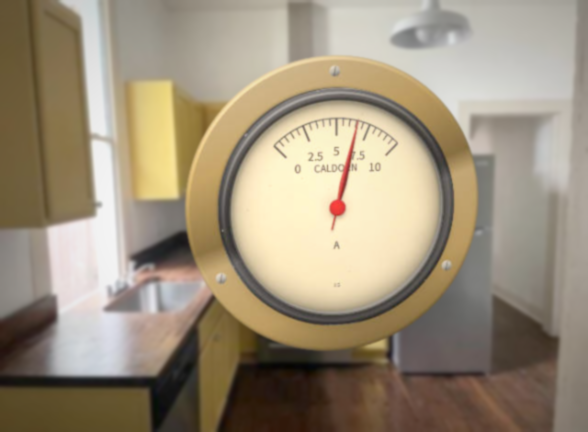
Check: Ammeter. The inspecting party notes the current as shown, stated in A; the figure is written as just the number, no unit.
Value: 6.5
